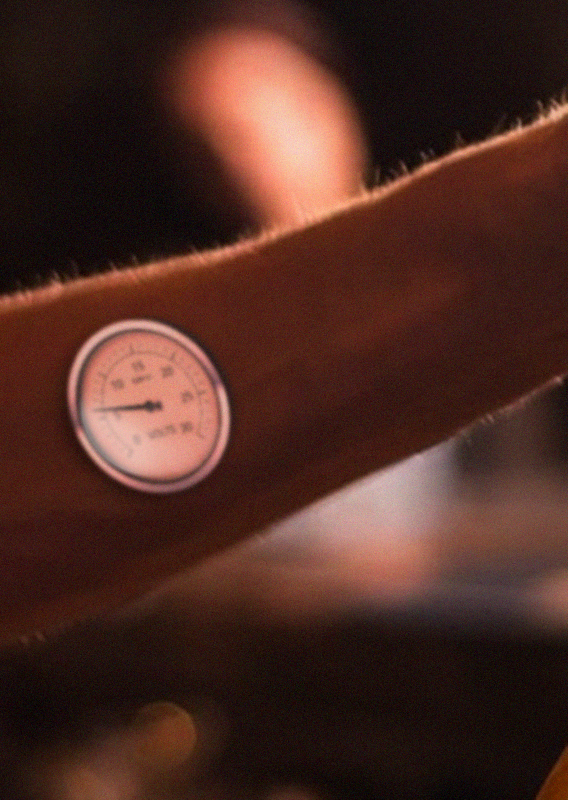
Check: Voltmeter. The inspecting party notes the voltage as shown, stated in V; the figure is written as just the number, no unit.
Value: 6
